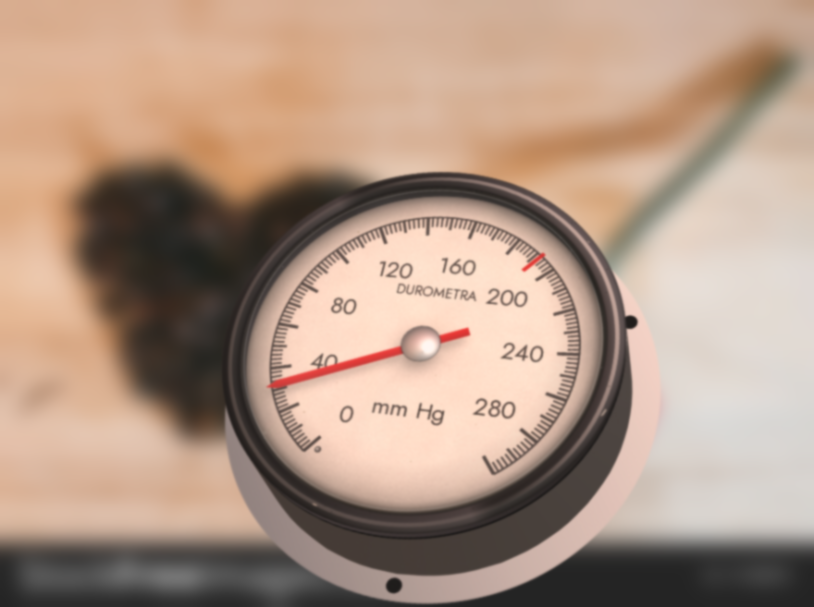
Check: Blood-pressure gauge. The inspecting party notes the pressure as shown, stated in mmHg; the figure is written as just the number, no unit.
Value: 30
